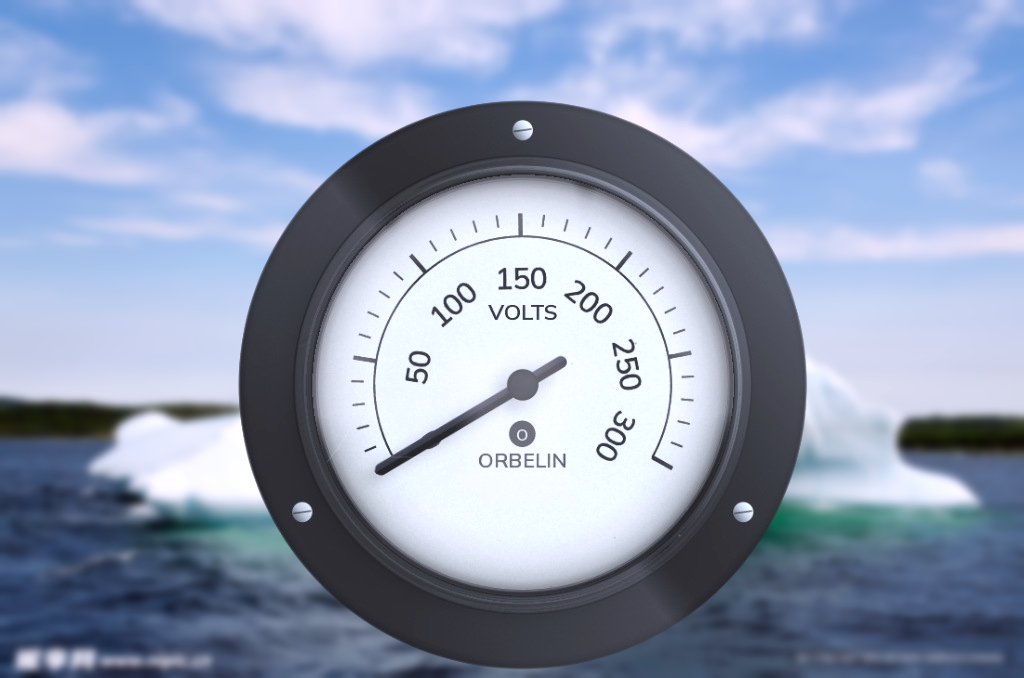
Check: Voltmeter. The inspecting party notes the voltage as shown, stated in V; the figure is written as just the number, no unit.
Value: 0
